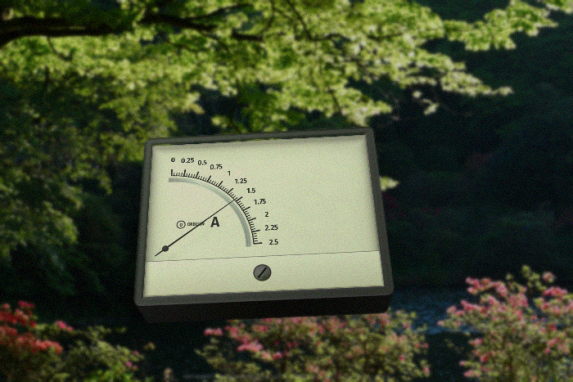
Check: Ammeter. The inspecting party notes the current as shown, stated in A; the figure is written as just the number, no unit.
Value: 1.5
